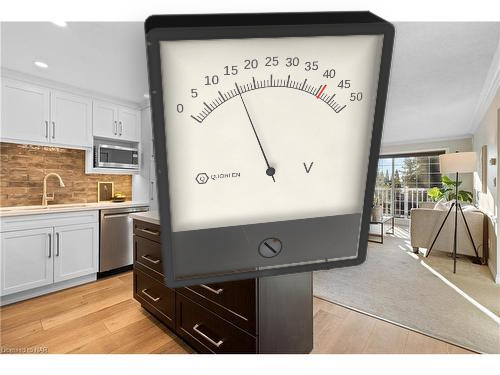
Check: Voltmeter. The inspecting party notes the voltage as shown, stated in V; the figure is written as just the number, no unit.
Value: 15
